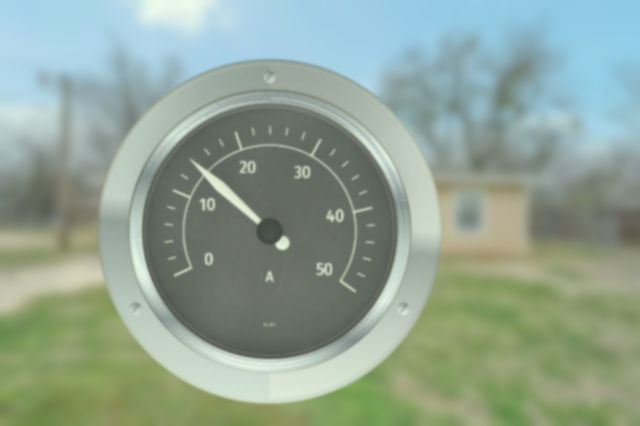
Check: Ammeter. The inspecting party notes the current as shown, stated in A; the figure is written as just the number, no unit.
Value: 14
